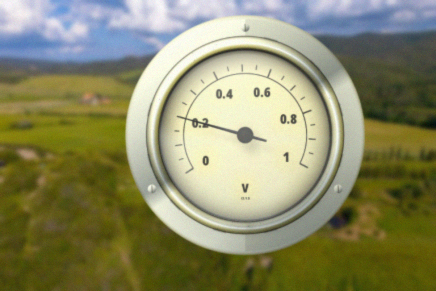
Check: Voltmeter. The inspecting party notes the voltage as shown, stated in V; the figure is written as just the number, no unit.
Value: 0.2
